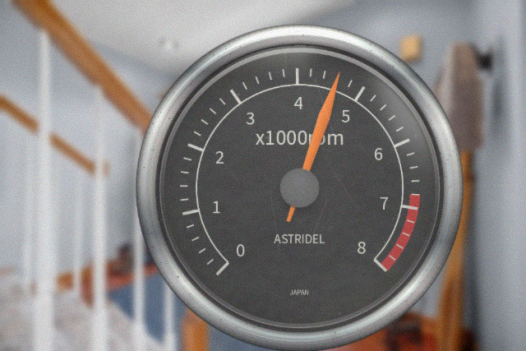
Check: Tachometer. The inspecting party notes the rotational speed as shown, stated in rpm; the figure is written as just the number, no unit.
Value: 4600
